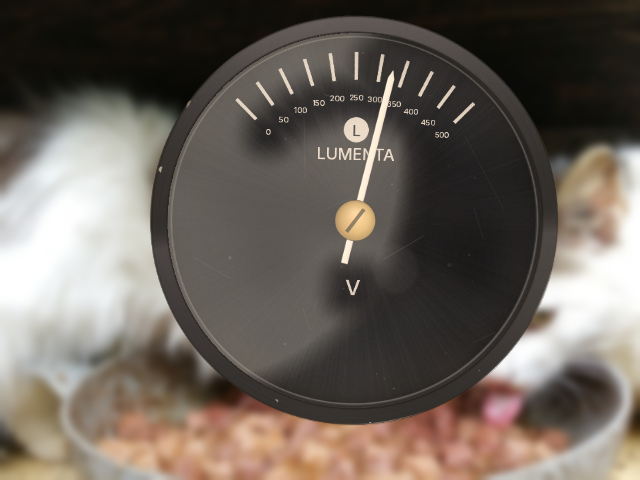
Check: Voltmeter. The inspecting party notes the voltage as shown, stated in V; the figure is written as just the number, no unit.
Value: 325
